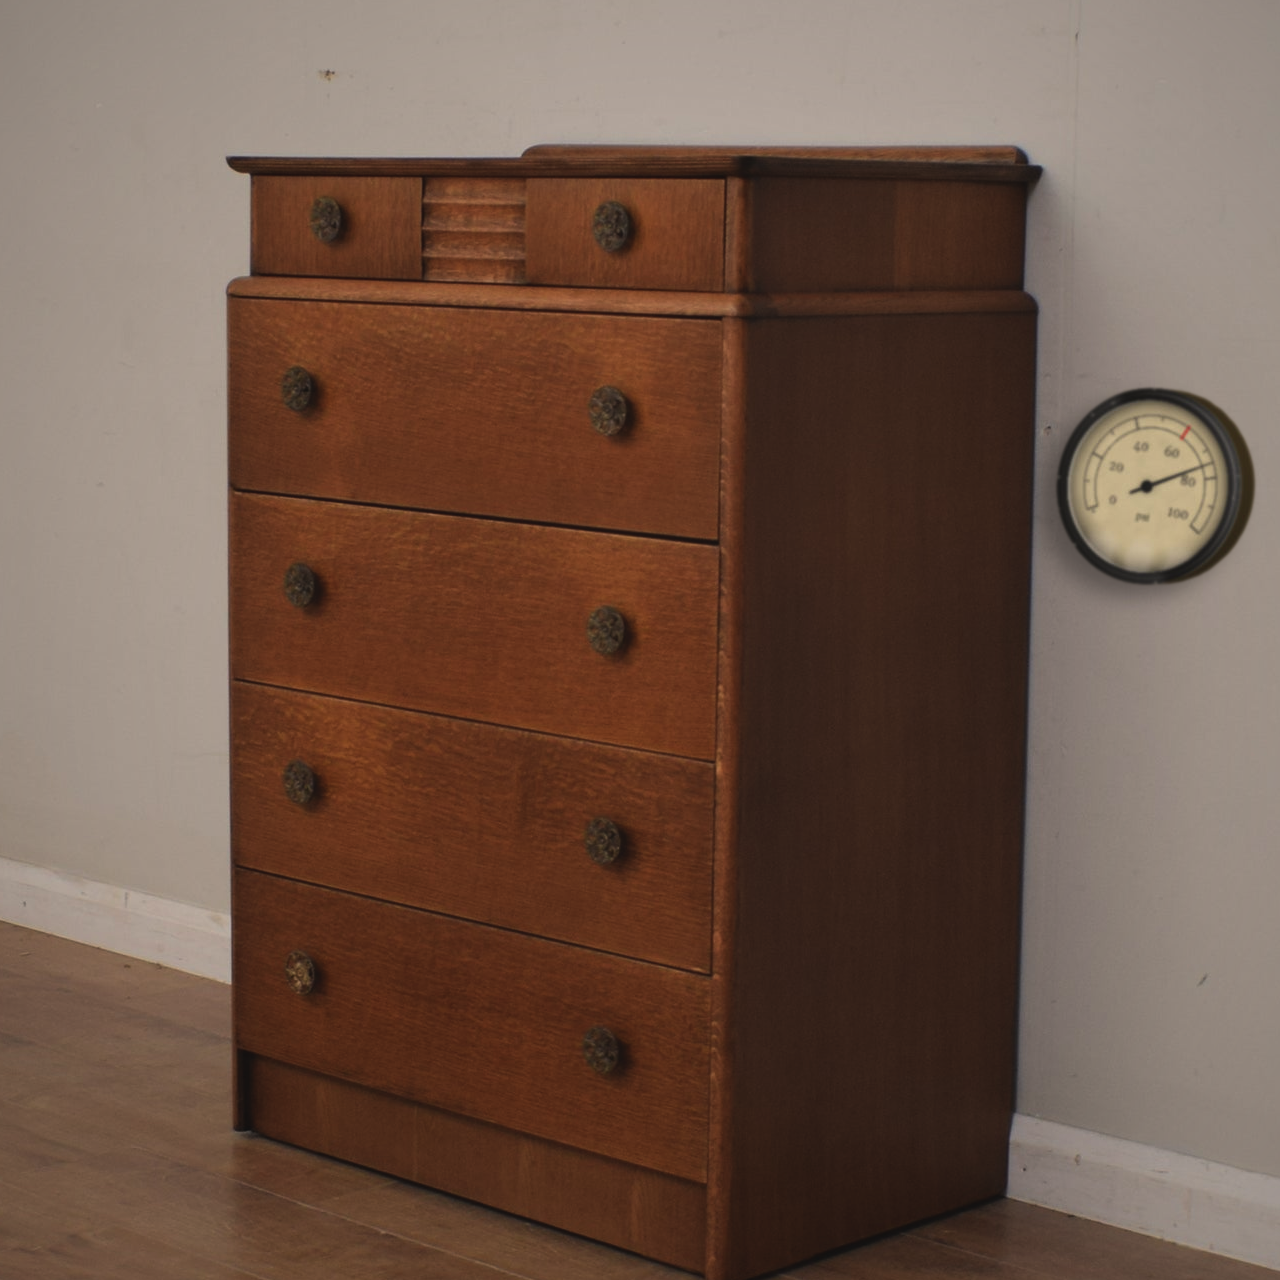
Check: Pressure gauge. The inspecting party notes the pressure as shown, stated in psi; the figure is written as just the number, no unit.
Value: 75
